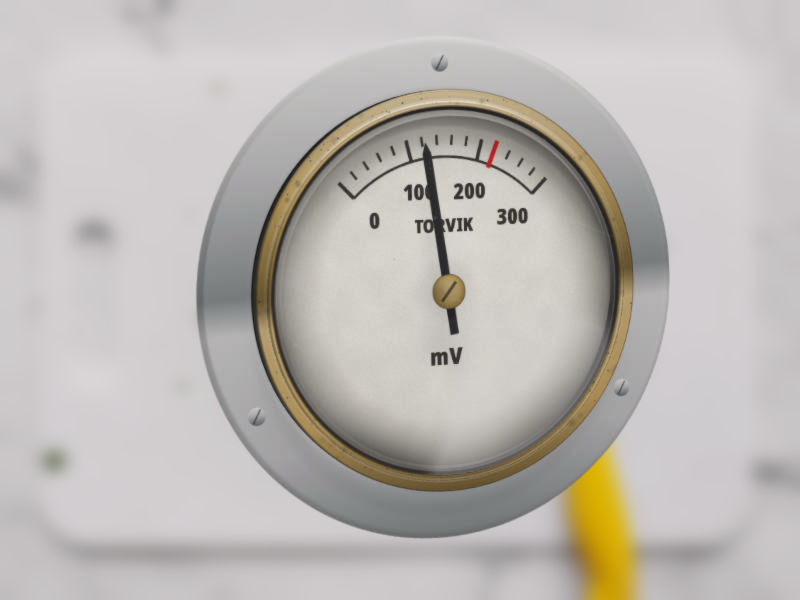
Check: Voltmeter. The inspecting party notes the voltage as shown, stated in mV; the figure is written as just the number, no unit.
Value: 120
